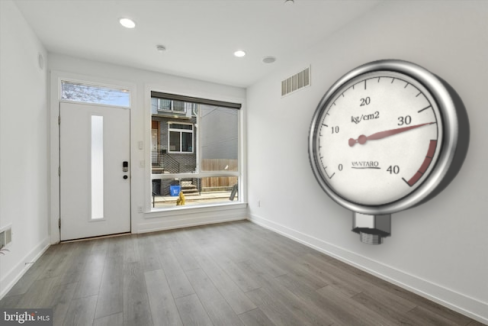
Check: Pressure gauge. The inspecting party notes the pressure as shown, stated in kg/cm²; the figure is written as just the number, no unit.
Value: 32
